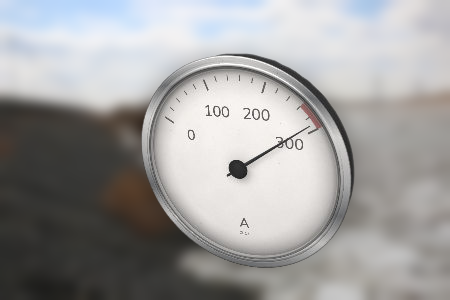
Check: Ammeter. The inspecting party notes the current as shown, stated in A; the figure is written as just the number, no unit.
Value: 290
